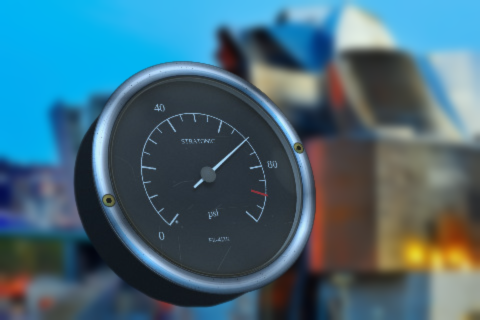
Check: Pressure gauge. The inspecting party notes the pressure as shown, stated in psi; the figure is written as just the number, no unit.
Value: 70
